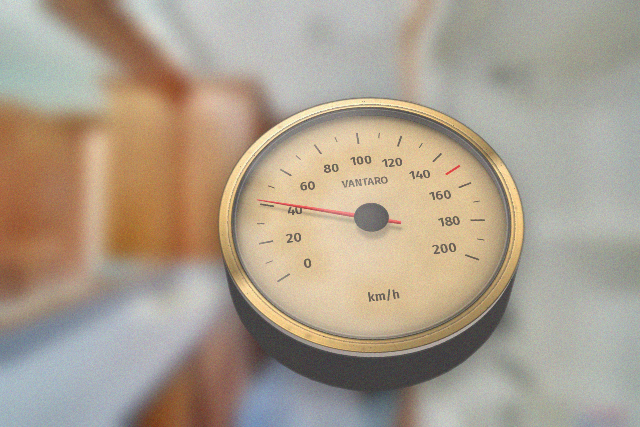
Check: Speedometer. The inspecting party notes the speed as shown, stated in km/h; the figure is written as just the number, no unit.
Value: 40
